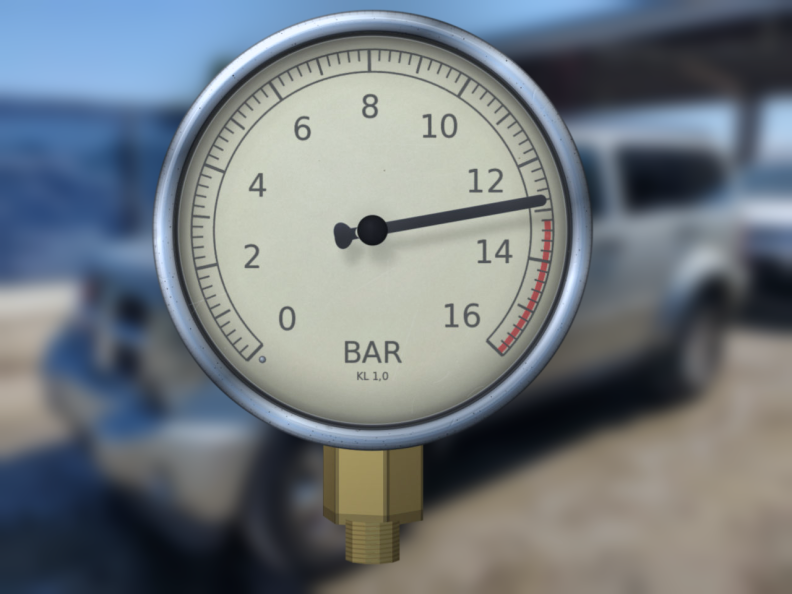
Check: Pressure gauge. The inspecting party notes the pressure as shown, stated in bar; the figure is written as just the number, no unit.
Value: 12.8
